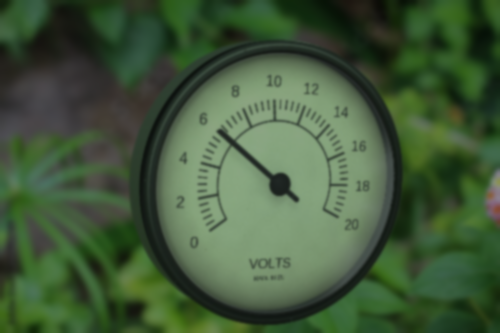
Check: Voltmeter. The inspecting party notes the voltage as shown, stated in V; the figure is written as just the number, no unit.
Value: 6
